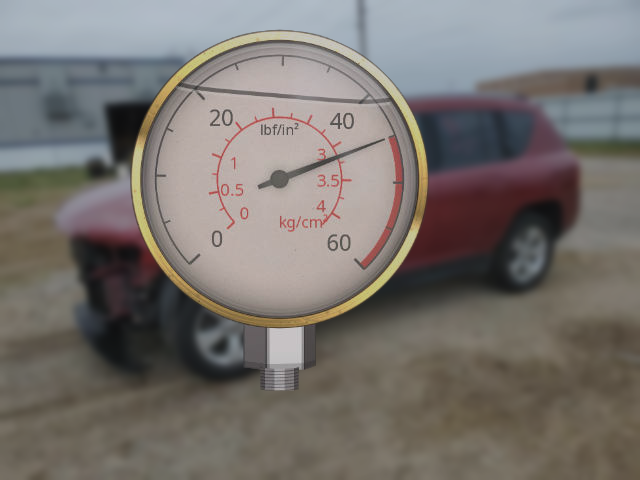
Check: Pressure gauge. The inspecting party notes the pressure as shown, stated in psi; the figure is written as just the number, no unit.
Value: 45
